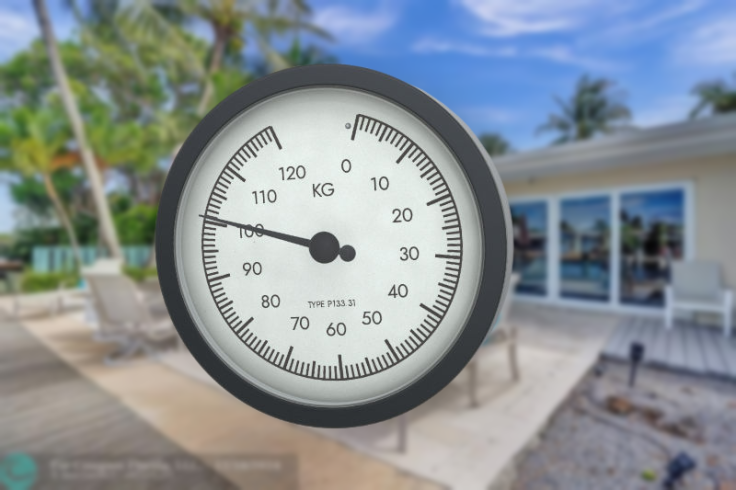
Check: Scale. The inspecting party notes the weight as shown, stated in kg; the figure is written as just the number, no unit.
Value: 101
